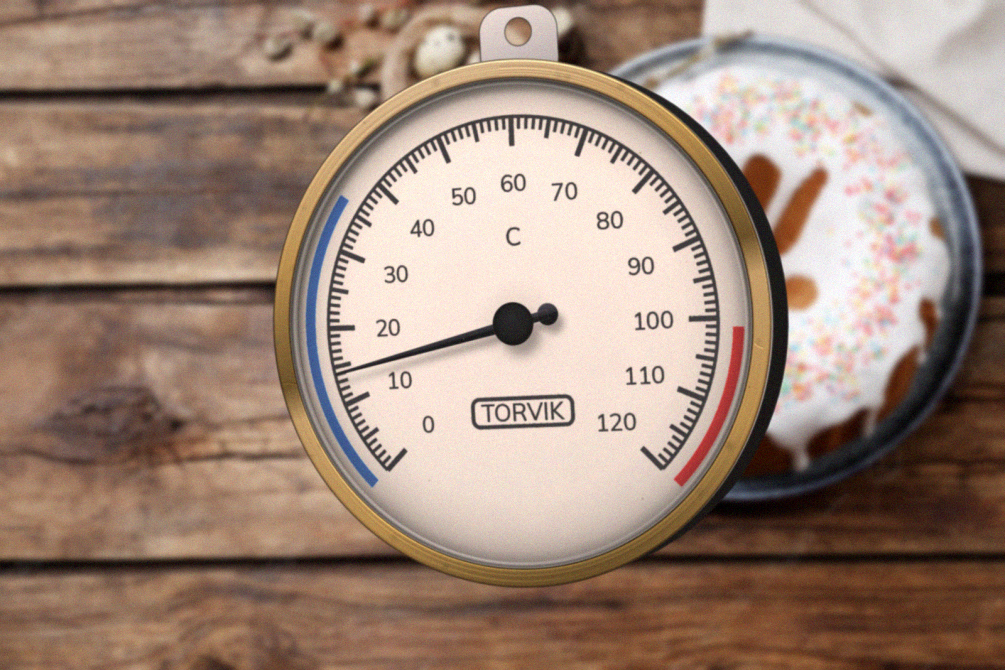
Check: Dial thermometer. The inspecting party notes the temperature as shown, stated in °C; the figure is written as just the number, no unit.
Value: 14
